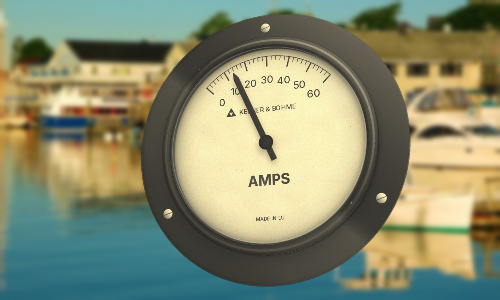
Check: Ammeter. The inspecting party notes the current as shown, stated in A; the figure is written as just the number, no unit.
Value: 14
